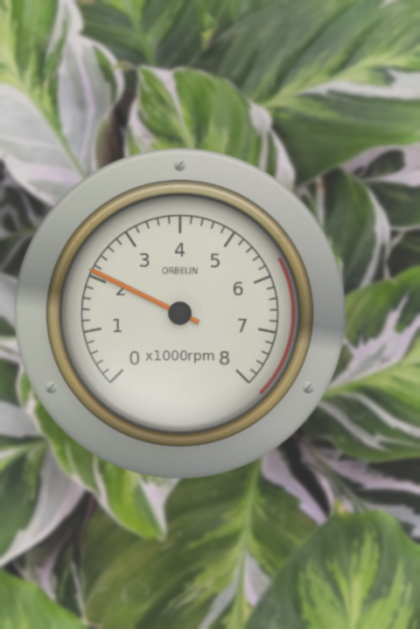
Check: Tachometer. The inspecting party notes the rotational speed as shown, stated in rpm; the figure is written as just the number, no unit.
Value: 2100
